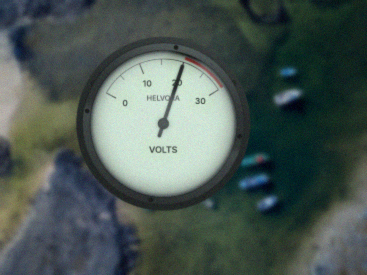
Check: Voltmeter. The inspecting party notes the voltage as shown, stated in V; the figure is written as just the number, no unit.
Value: 20
